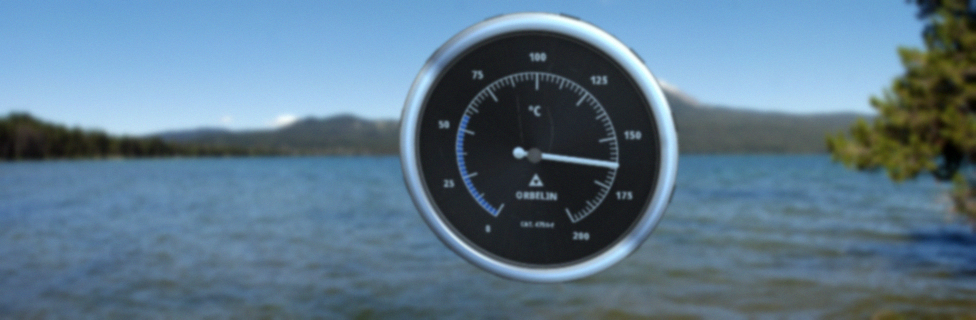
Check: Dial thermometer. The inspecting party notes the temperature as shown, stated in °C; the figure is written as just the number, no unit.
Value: 162.5
